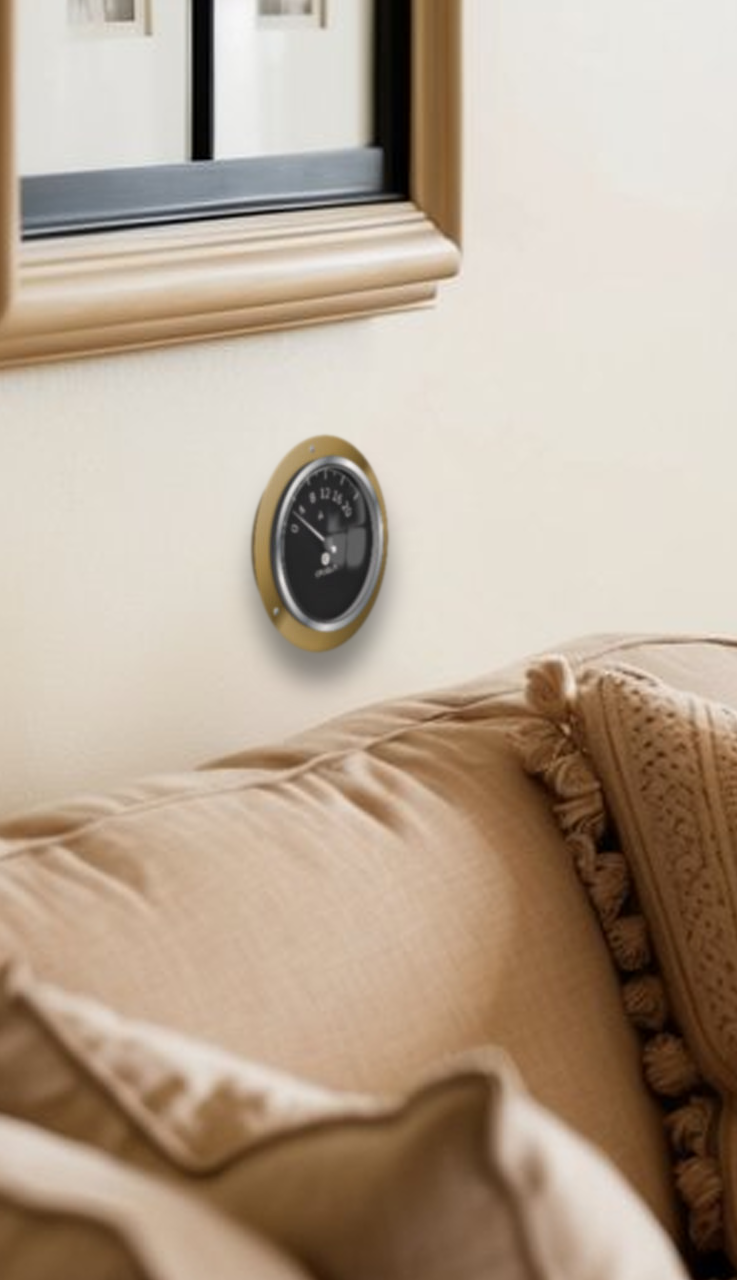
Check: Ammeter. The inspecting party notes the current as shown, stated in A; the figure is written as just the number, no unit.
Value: 2
